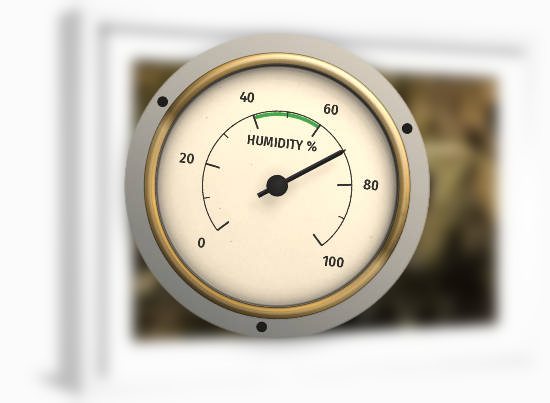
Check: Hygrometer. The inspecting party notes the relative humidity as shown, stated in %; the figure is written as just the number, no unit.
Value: 70
